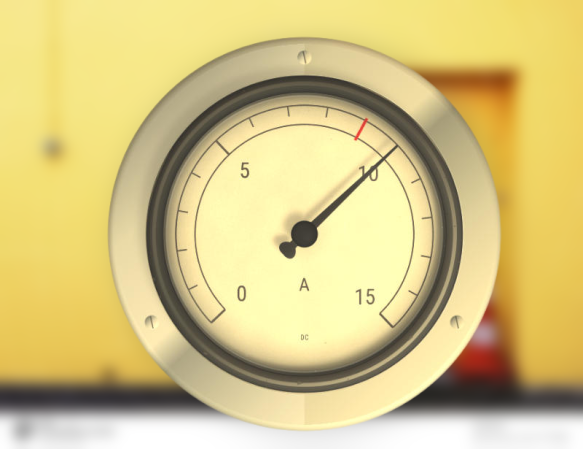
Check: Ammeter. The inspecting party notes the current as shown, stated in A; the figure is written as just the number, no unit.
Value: 10
